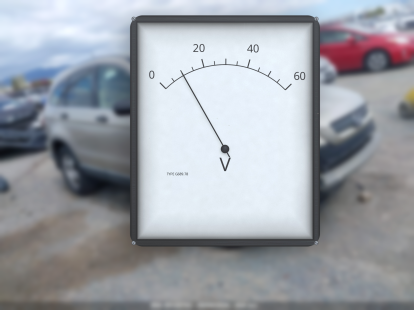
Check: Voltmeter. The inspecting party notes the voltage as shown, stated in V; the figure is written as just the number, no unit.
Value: 10
